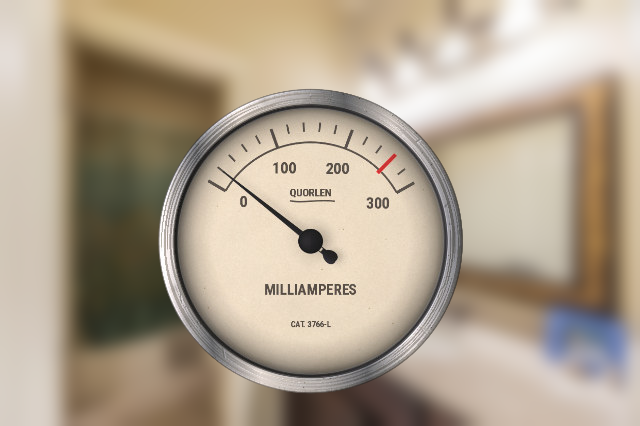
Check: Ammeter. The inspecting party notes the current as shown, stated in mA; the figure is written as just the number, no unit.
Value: 20
